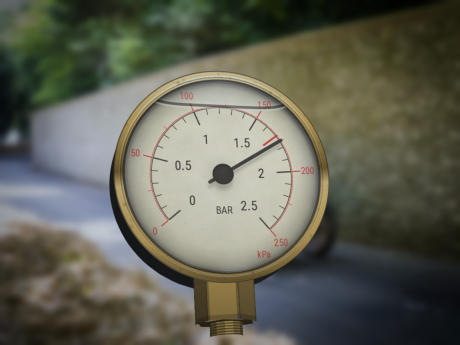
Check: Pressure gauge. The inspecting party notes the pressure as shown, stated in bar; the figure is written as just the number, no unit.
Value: 1.75
